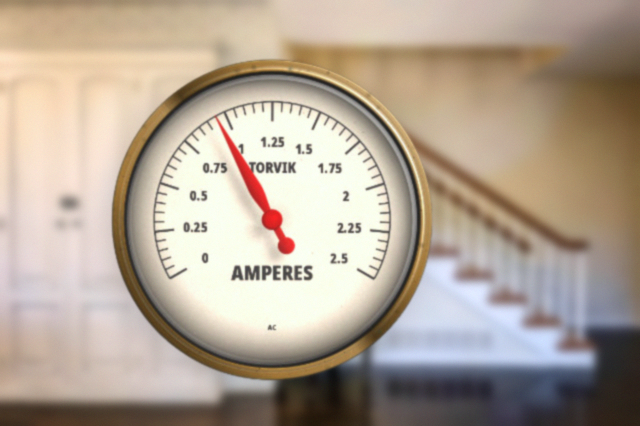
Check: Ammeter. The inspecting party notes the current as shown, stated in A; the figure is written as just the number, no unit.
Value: 0.95
